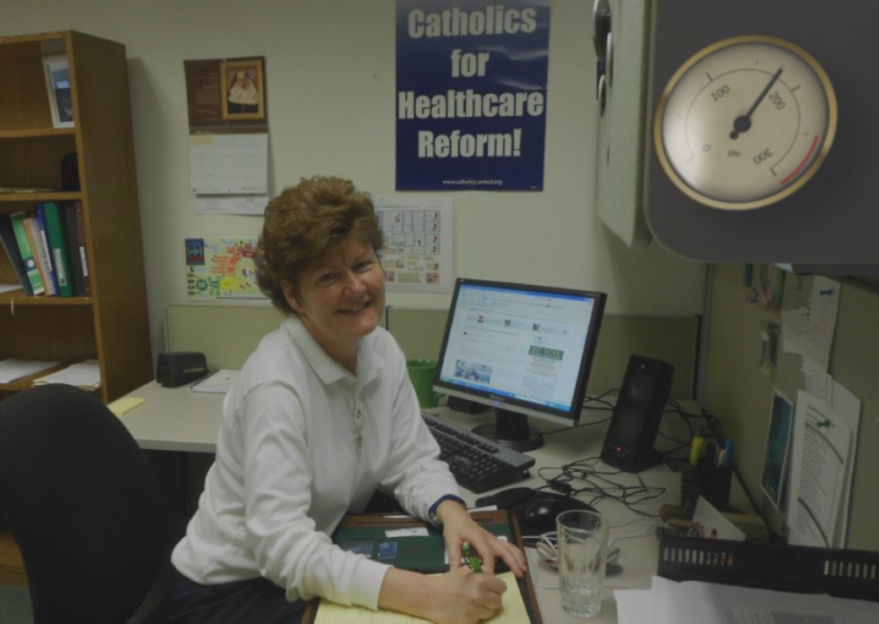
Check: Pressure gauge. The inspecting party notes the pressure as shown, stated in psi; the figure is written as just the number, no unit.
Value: 175
